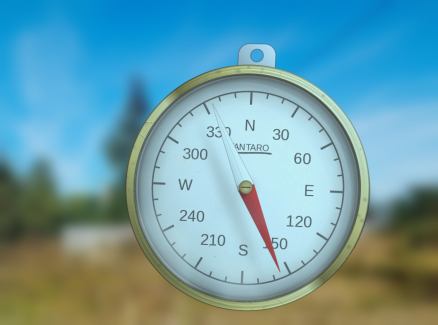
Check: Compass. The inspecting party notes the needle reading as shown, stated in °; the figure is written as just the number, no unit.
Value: 155
